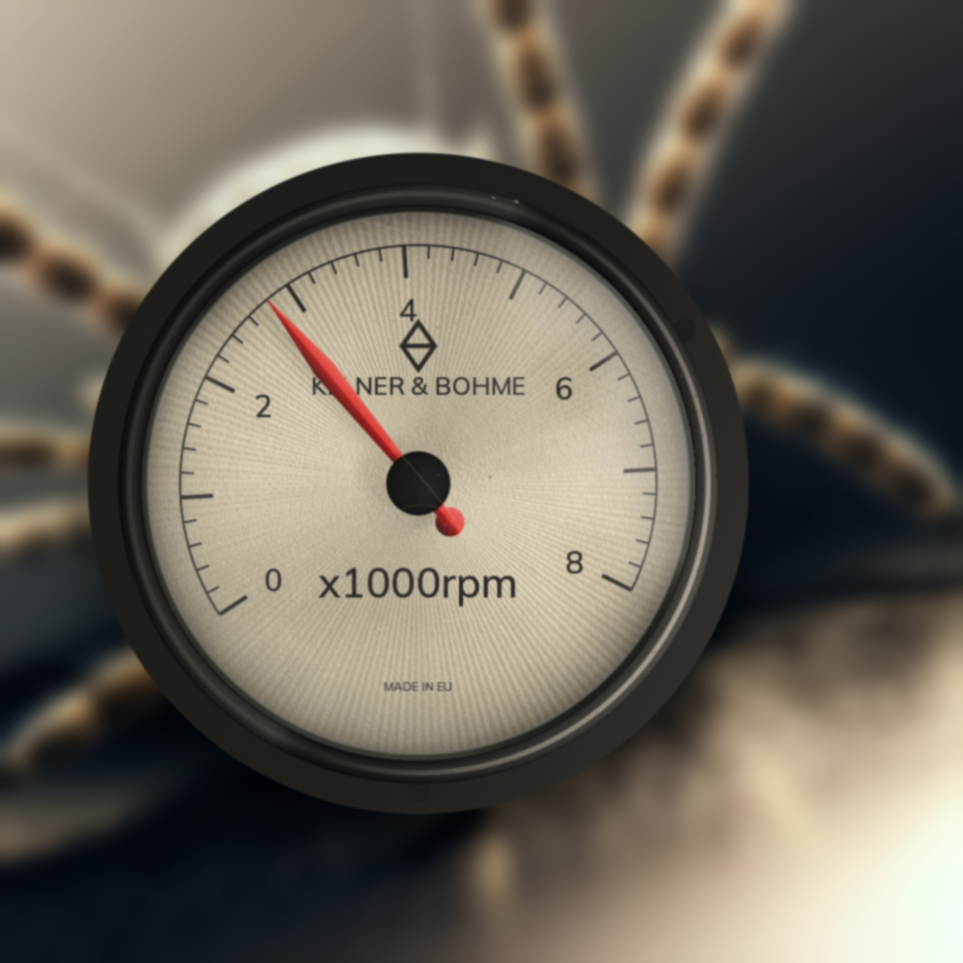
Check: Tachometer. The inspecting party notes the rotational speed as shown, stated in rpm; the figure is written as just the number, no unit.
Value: 2800
